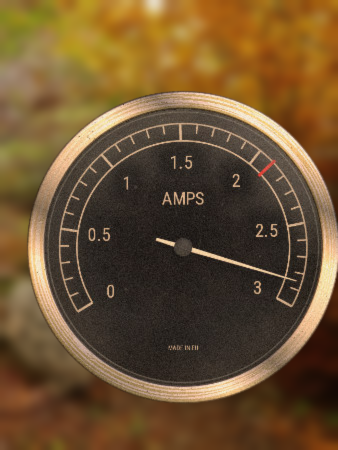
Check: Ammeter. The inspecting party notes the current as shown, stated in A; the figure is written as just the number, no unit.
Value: 2.85
